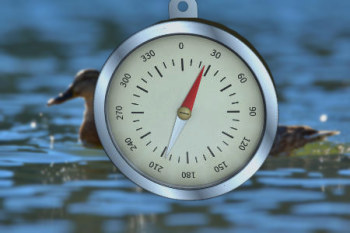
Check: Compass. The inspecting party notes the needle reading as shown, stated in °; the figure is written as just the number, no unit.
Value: 25
